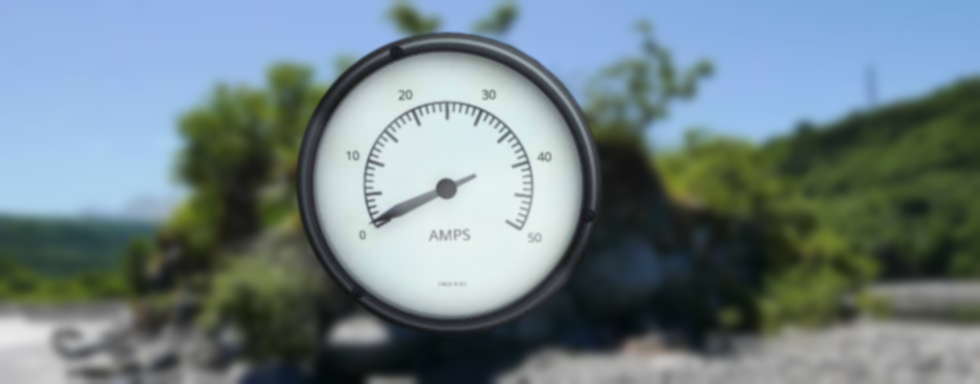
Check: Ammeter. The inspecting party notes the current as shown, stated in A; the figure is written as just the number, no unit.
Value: 1
